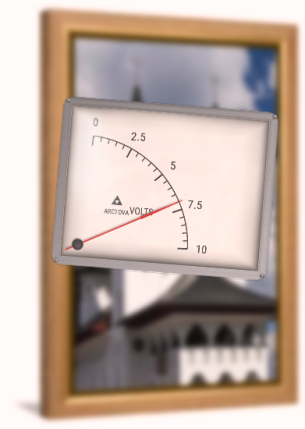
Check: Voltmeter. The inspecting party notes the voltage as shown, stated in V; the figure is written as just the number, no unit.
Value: 7
